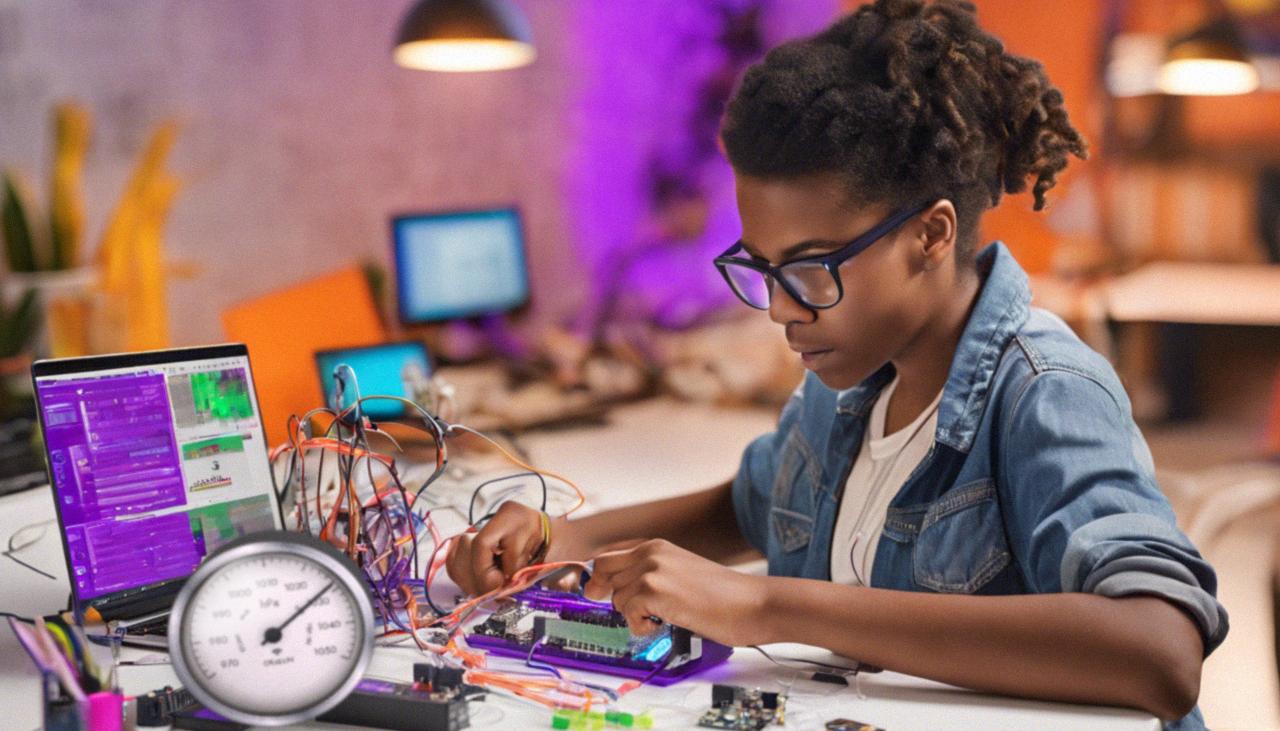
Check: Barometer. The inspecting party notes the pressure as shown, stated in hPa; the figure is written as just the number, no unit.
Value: 1028
